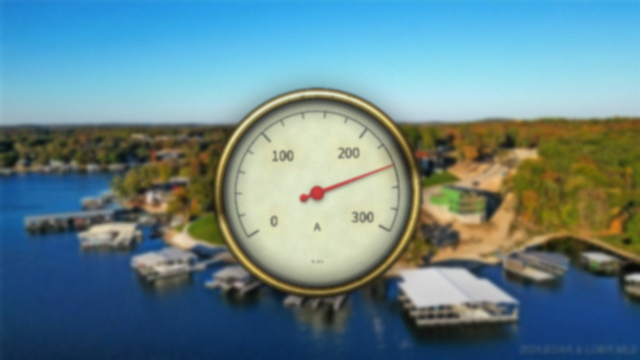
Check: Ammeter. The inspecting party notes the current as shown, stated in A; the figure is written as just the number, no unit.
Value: 240
